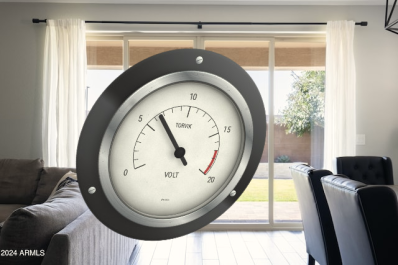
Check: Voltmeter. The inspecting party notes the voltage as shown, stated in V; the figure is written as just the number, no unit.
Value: 6.5
